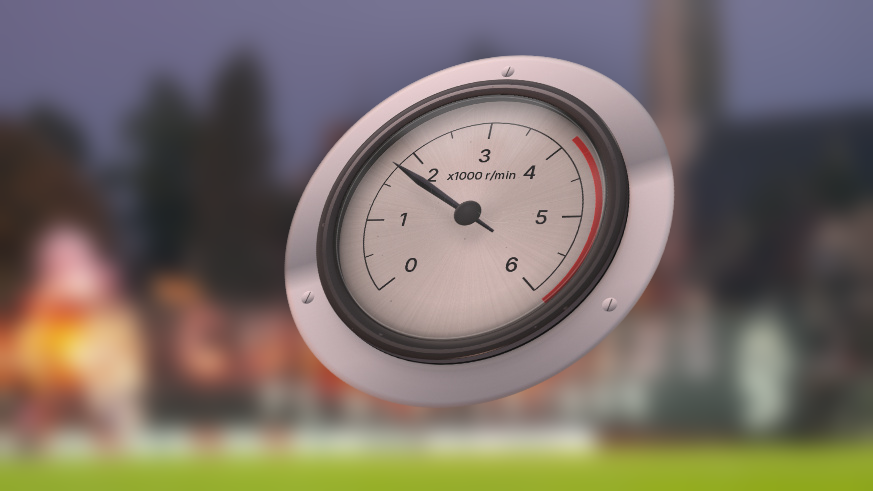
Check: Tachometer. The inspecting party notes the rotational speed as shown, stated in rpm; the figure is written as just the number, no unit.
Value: 1750
